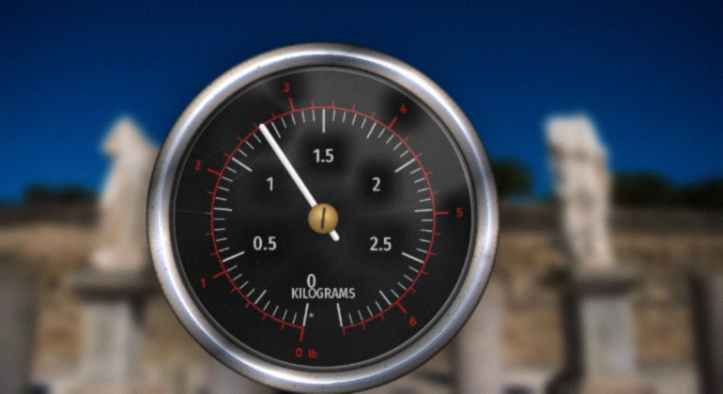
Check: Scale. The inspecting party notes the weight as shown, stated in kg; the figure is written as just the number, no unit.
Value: 1.2
